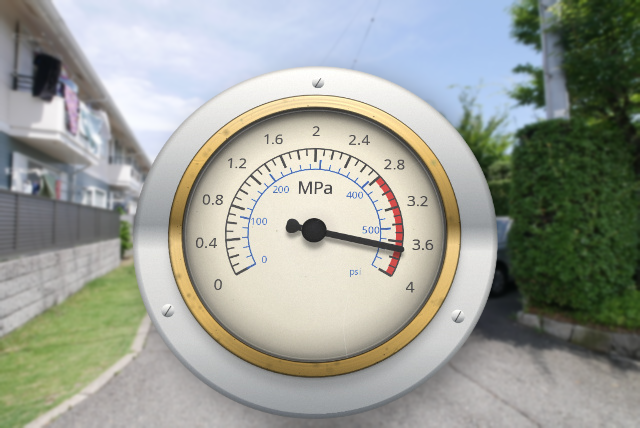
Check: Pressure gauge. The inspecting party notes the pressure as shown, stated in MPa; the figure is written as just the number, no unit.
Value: 3.7
